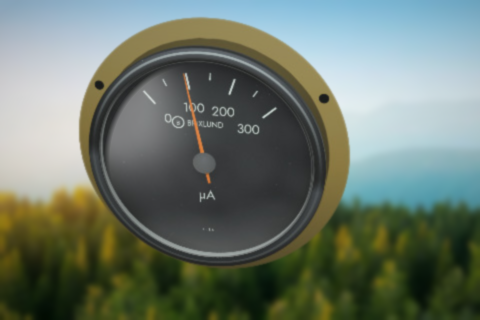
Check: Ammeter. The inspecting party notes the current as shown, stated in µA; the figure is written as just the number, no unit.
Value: 100
